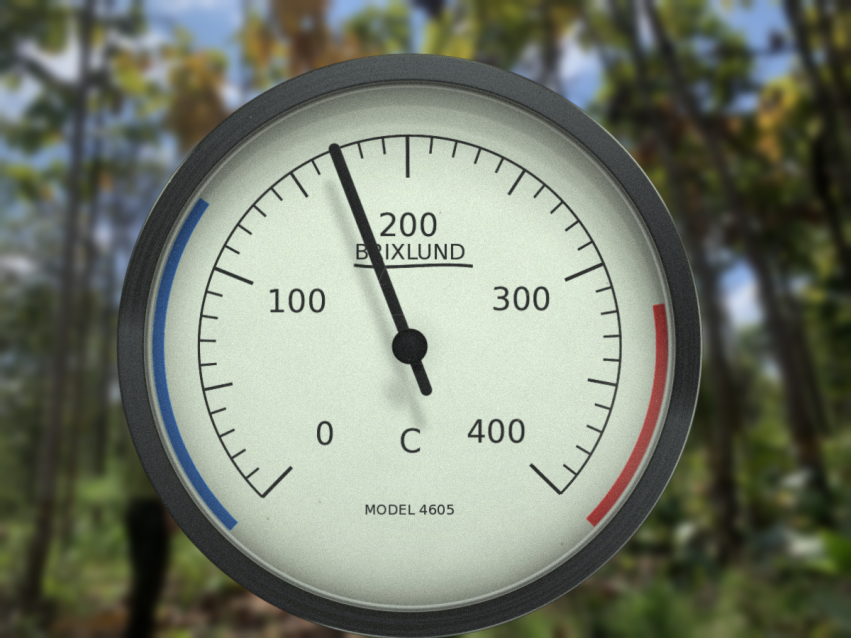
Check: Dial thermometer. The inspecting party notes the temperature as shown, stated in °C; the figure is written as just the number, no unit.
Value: 170
